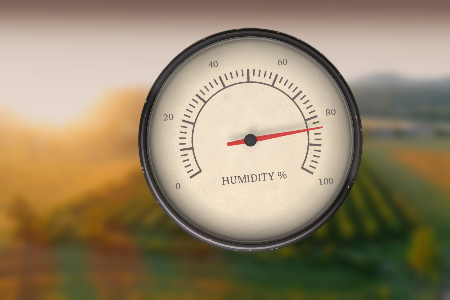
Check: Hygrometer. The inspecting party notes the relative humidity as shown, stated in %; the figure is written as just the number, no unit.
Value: 84
